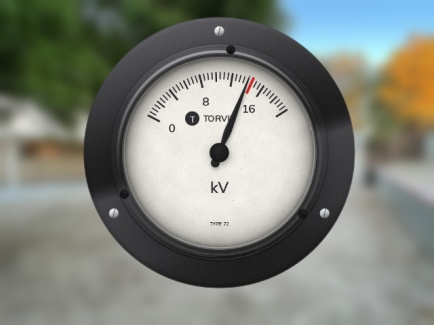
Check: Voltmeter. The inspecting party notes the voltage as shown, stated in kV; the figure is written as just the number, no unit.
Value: 14
